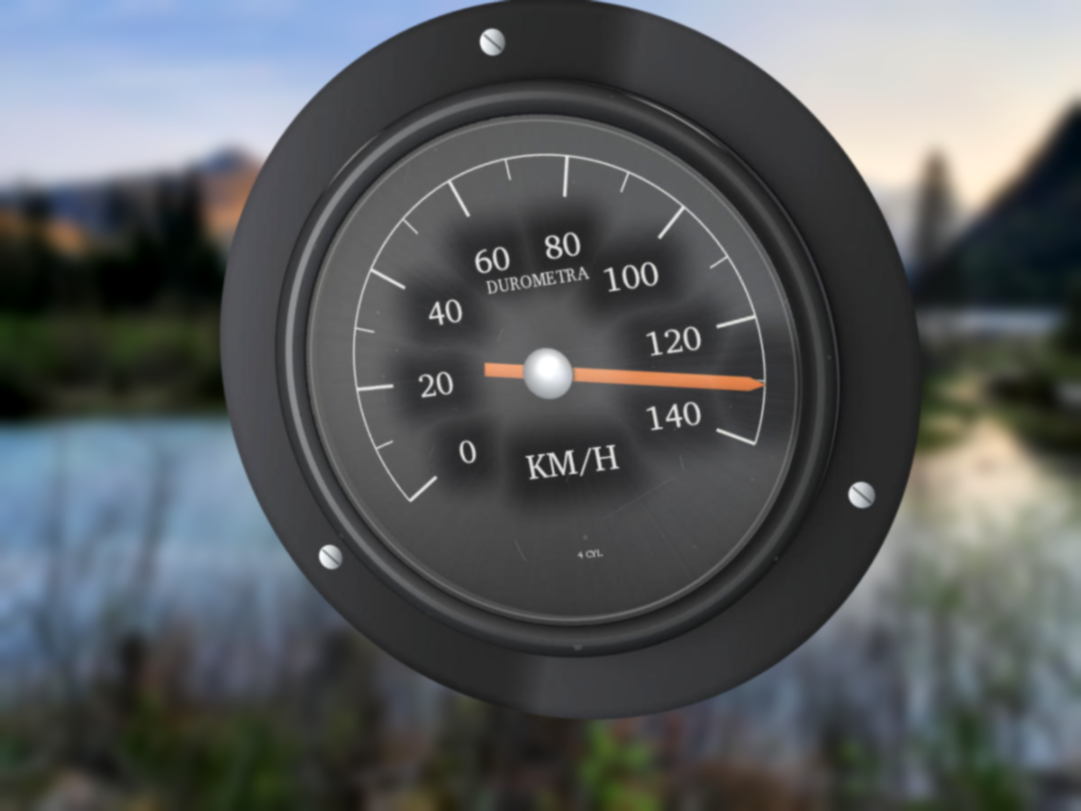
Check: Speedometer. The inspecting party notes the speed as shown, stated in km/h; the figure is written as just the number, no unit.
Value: 130
